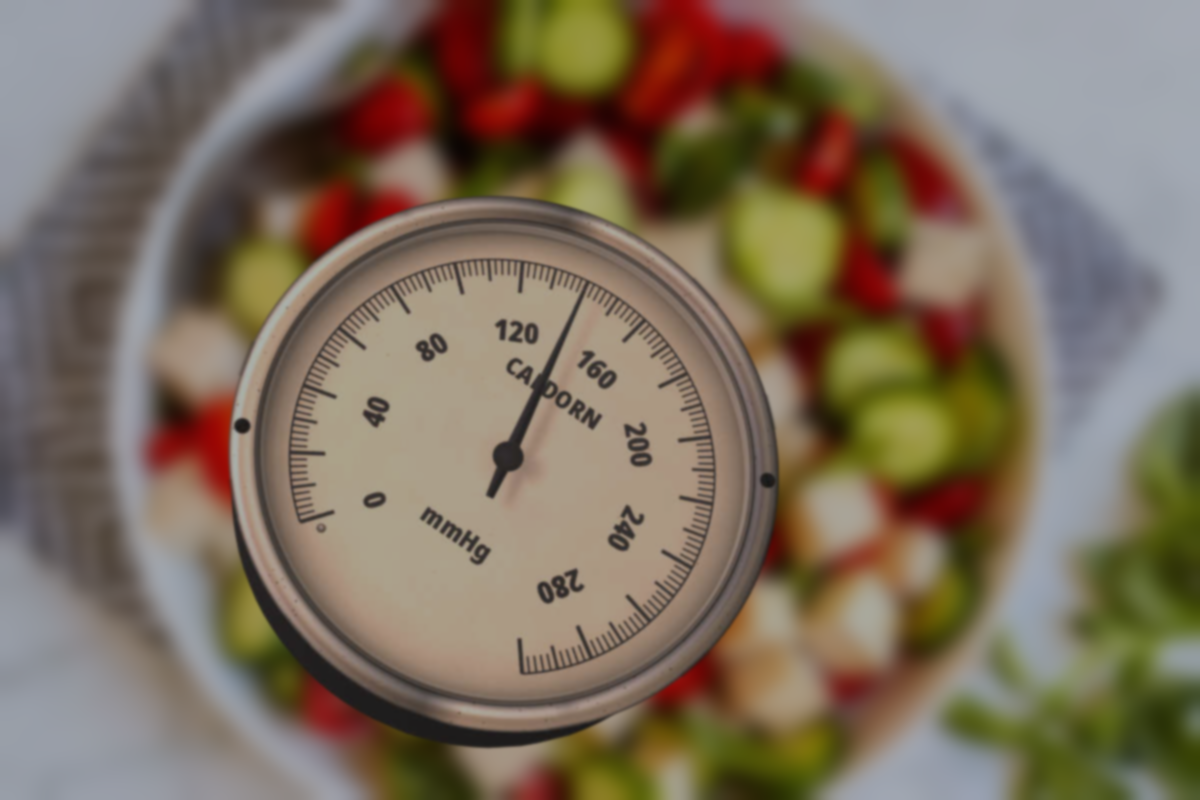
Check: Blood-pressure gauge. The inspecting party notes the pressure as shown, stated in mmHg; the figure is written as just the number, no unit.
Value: 140
